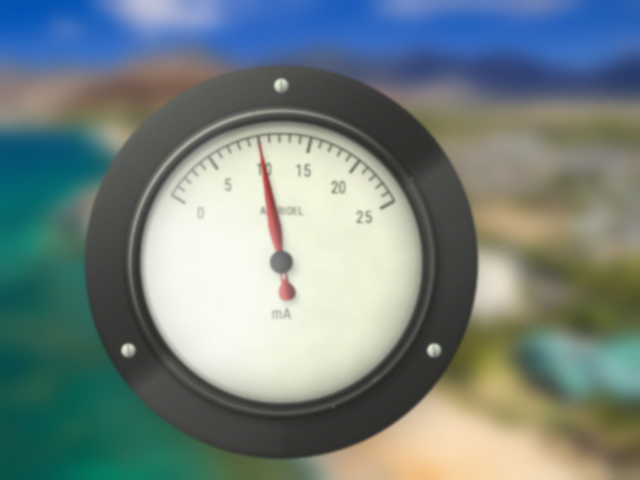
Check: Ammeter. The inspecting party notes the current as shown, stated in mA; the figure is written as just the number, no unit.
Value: 10
